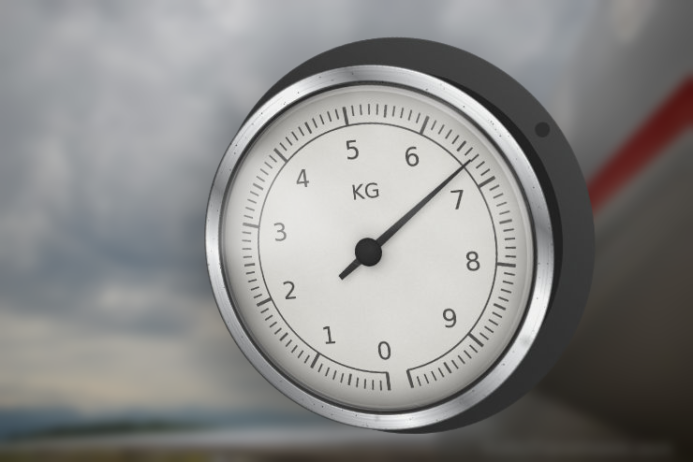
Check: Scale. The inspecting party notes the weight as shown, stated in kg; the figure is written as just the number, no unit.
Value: 6.7
